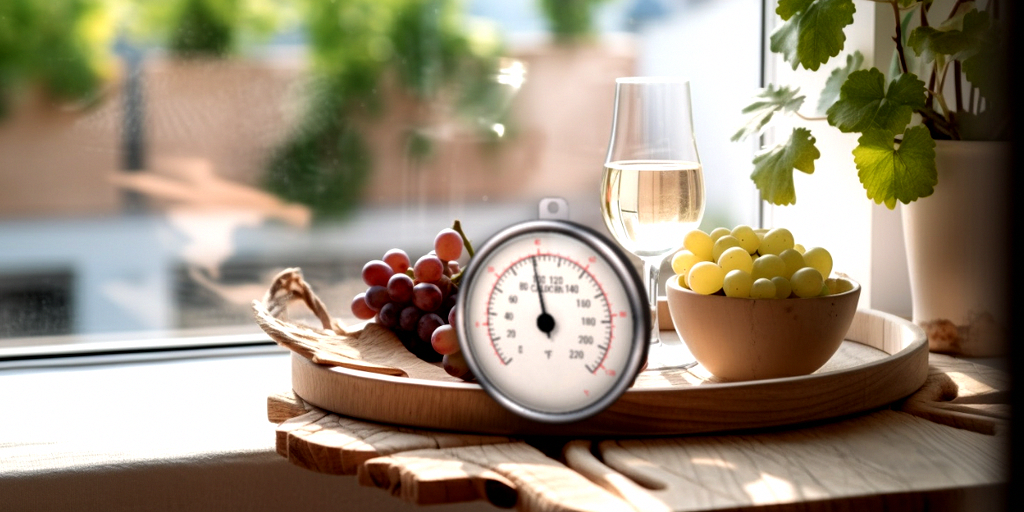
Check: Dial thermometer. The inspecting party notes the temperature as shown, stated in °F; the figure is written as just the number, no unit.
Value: 100
